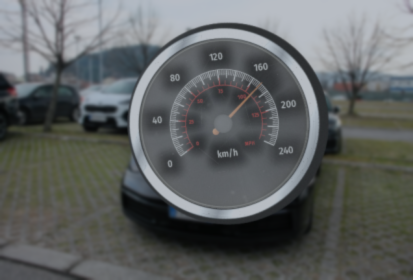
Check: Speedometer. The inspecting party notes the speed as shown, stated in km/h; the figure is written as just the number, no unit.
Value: 170
